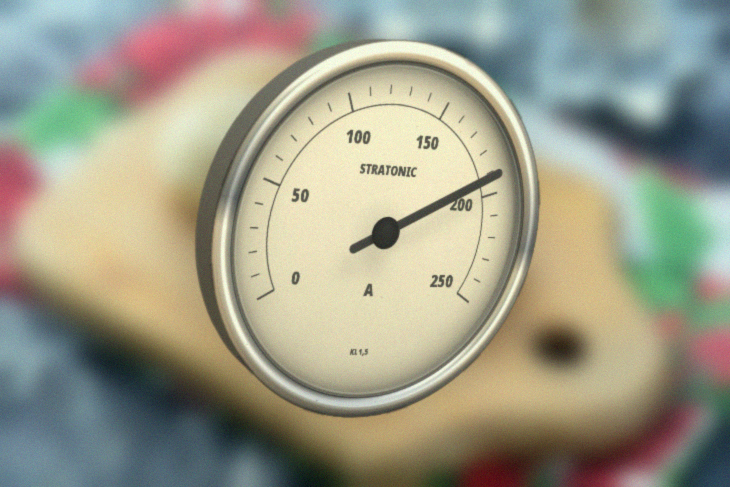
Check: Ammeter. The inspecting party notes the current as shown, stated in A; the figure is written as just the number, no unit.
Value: 190
